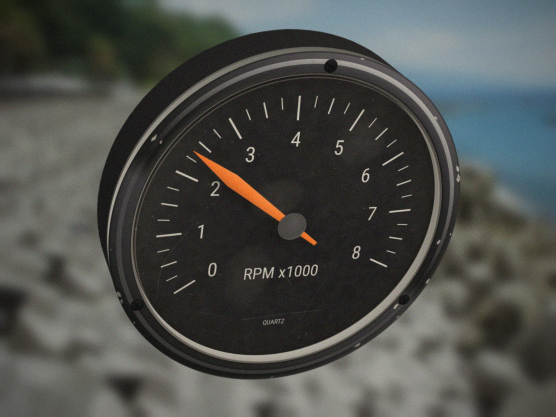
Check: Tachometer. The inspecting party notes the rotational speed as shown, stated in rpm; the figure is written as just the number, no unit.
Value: 2375
